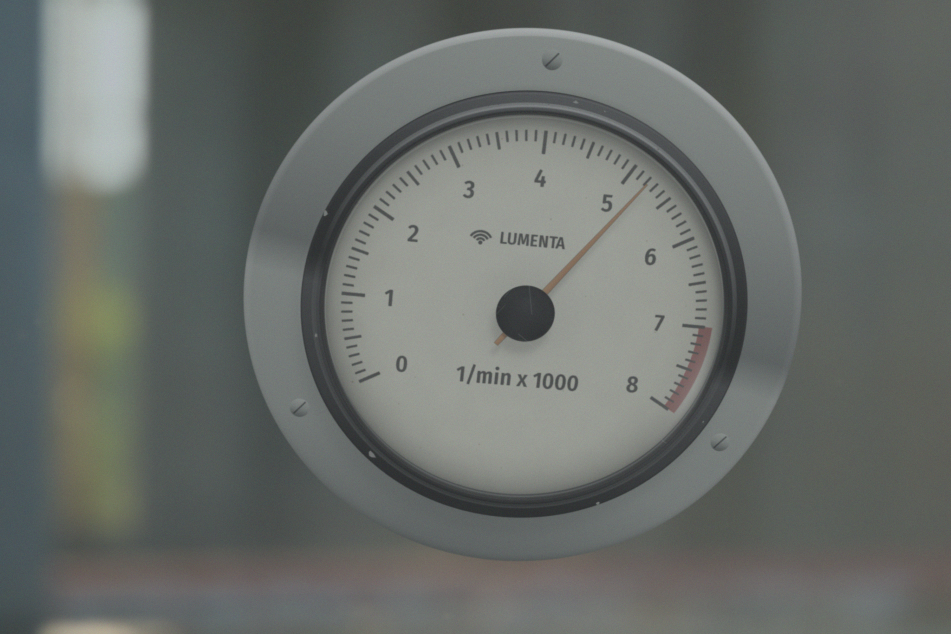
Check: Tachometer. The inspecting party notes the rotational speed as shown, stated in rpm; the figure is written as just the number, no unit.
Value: 5200
